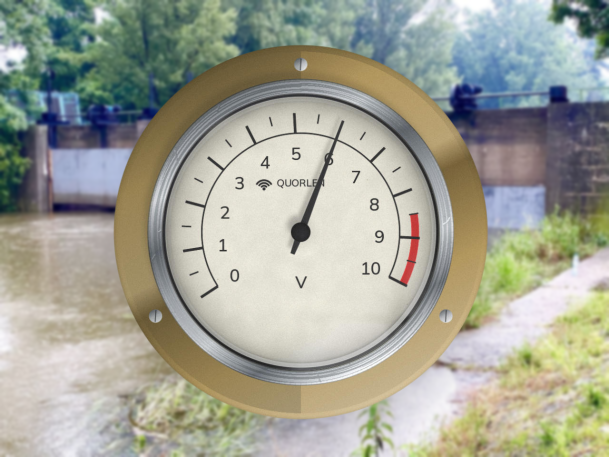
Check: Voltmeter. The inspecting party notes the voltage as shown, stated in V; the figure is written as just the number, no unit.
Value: 6
